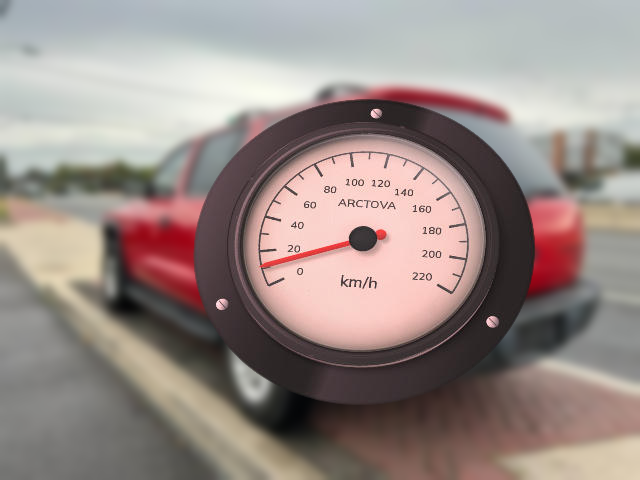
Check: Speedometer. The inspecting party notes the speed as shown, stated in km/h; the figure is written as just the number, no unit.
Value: 10
